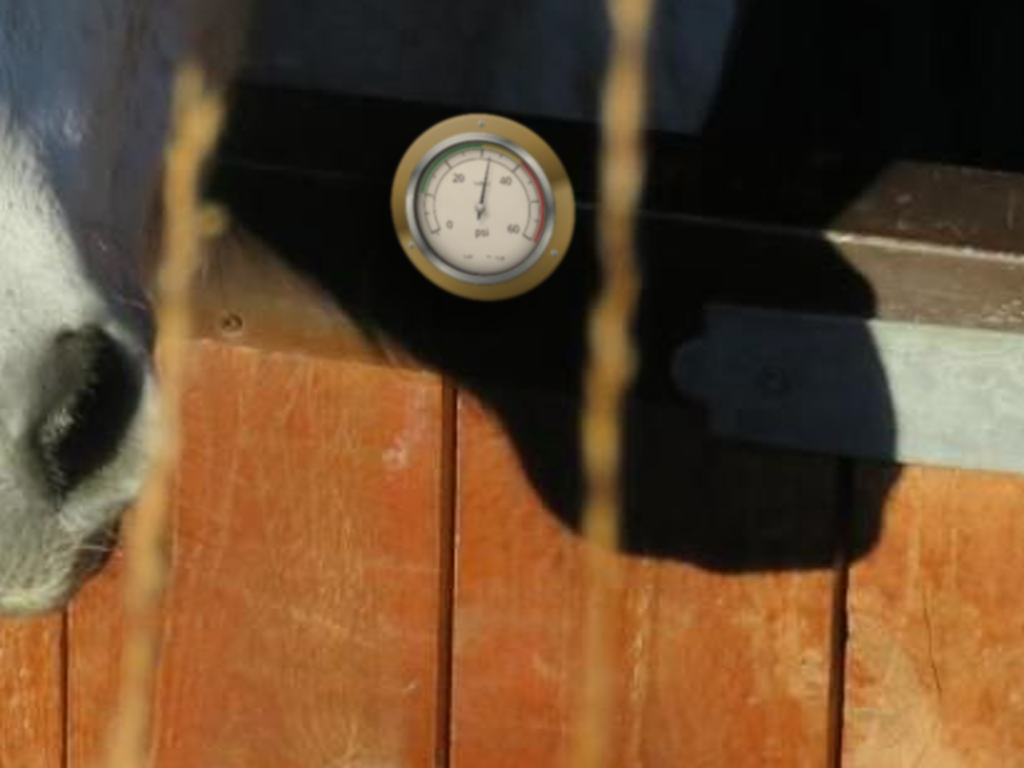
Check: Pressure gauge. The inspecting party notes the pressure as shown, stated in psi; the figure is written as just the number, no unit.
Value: 32.5
